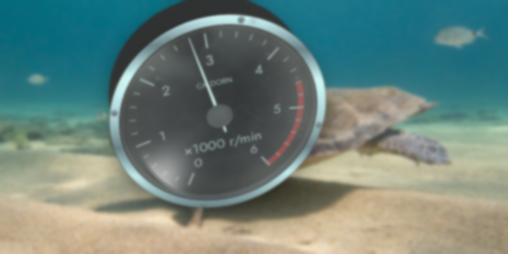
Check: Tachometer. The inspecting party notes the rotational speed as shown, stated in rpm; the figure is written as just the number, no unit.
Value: 2800
